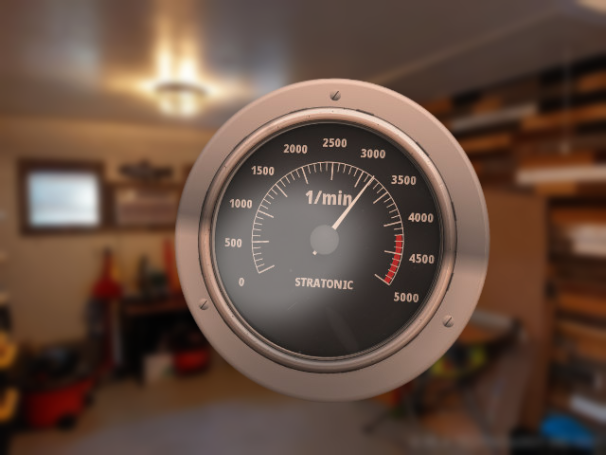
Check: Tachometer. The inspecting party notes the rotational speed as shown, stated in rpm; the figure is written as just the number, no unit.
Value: 3200
